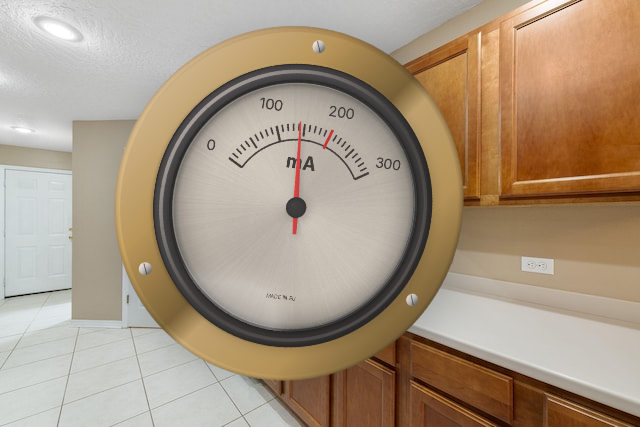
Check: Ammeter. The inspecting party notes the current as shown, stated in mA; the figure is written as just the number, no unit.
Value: 140
